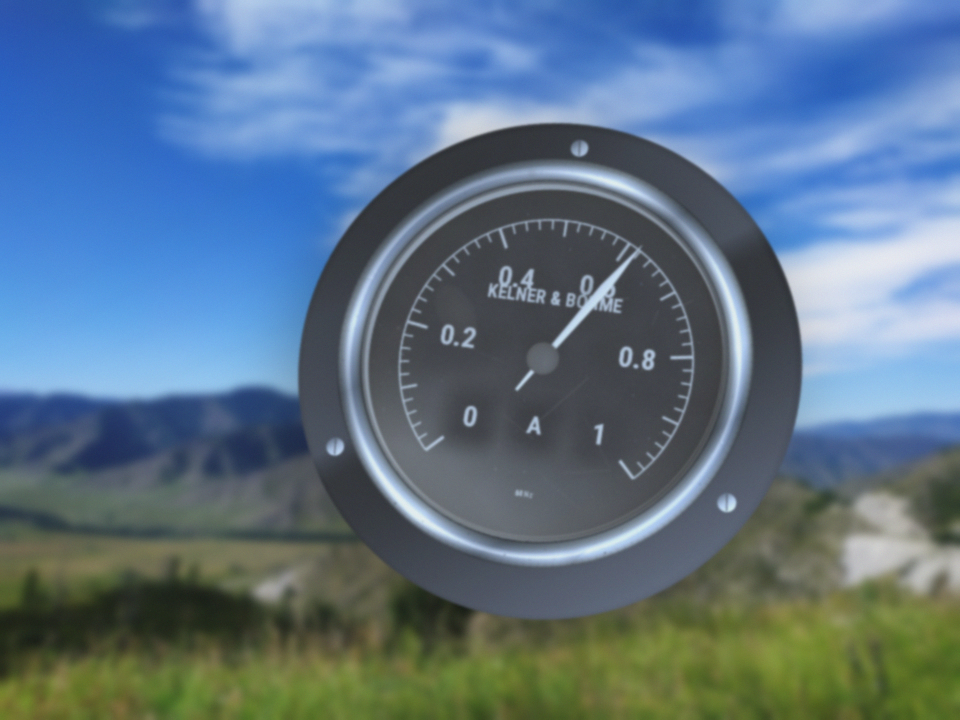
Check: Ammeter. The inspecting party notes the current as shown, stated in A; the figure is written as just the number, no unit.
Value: 0.62
